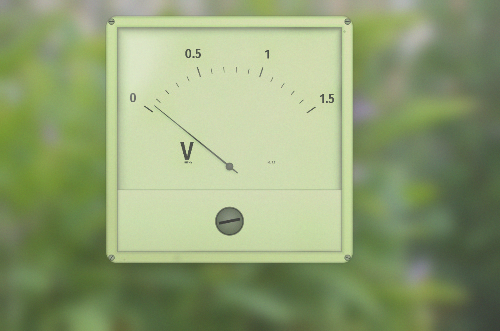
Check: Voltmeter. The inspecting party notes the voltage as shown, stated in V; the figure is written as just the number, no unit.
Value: 0.05
